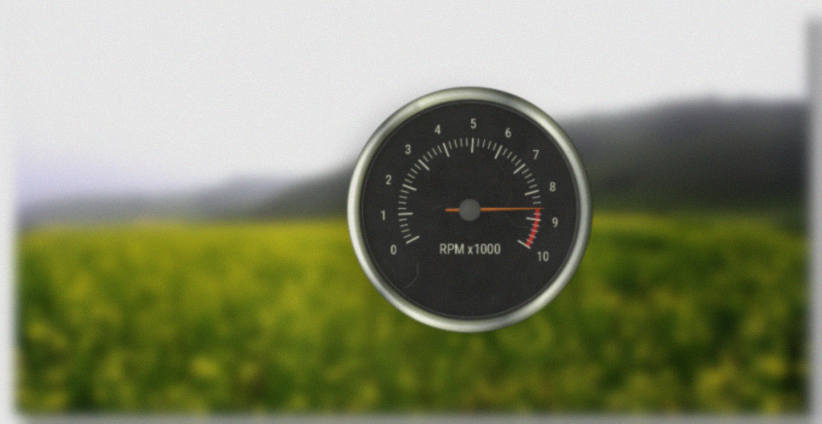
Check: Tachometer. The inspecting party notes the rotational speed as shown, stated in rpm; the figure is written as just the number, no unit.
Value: 8600
